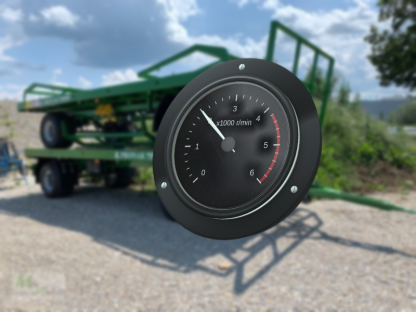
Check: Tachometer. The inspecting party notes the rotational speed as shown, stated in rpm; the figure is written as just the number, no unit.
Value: 2000
